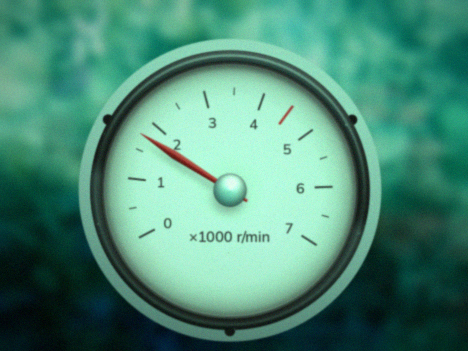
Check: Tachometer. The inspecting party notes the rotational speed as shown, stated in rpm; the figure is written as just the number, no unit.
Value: 1750
